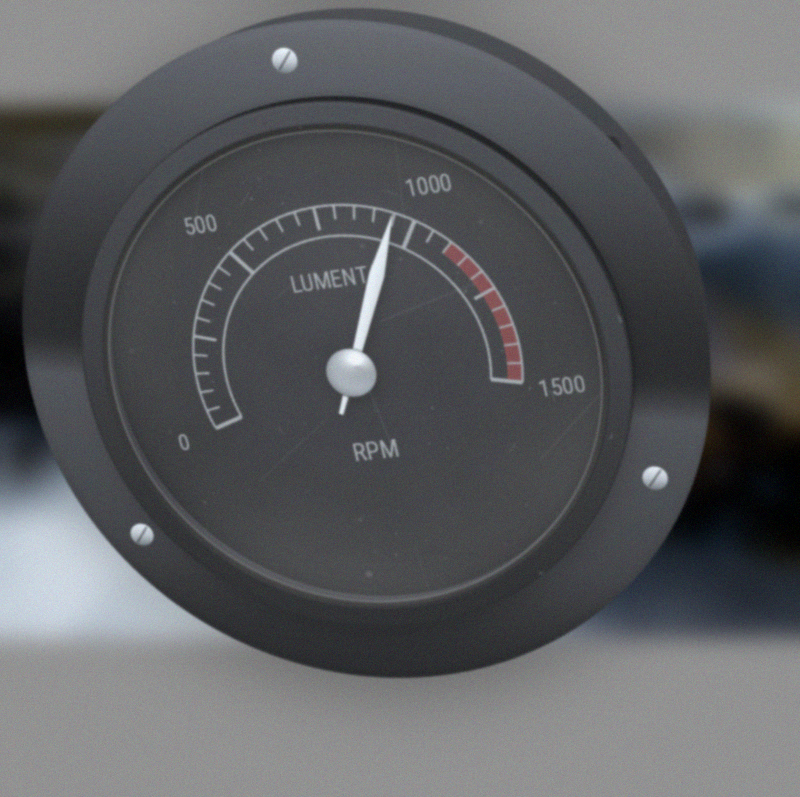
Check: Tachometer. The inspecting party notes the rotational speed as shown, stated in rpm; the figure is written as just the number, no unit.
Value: 950
